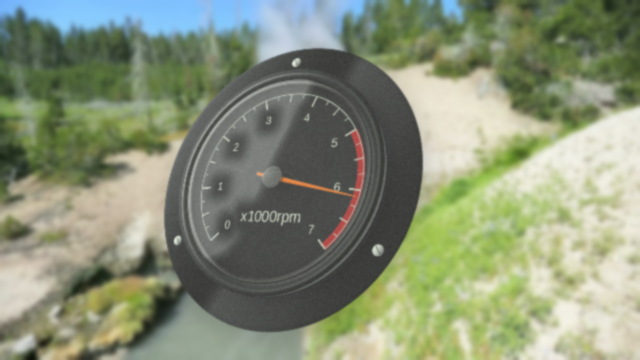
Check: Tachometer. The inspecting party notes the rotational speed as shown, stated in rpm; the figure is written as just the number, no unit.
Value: 6125
